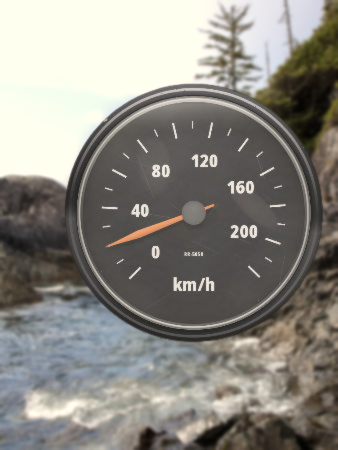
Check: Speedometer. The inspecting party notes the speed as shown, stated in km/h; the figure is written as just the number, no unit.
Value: 20
